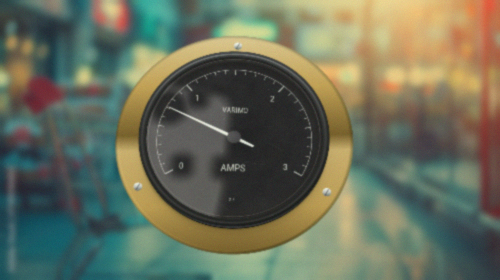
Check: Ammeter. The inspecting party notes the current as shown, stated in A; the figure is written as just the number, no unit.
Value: 0.7
